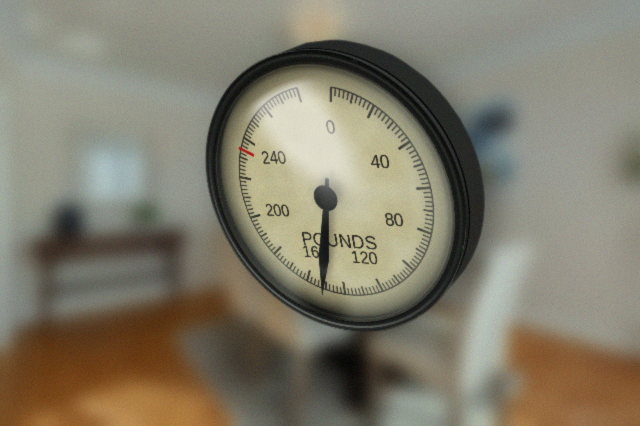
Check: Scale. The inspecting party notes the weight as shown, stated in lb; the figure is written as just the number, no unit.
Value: 150
